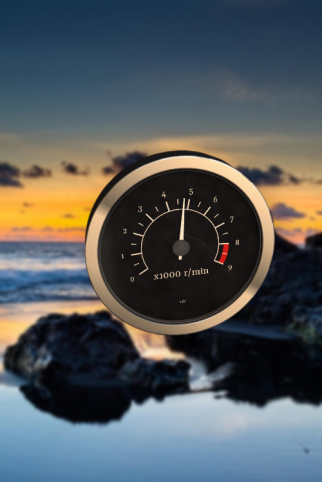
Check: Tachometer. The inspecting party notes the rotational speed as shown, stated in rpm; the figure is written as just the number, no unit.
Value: 4750
